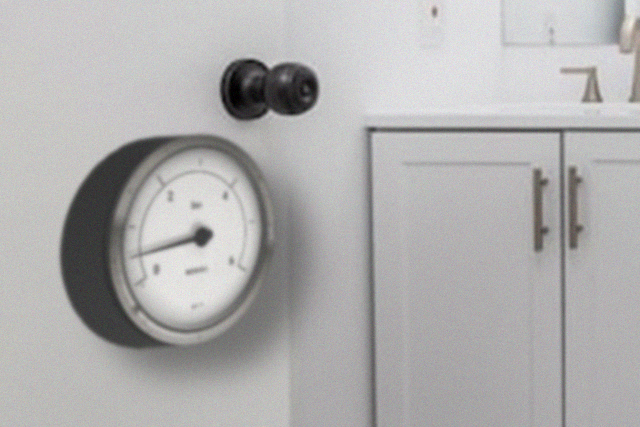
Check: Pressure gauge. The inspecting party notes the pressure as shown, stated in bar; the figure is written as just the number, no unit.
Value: 0.5
